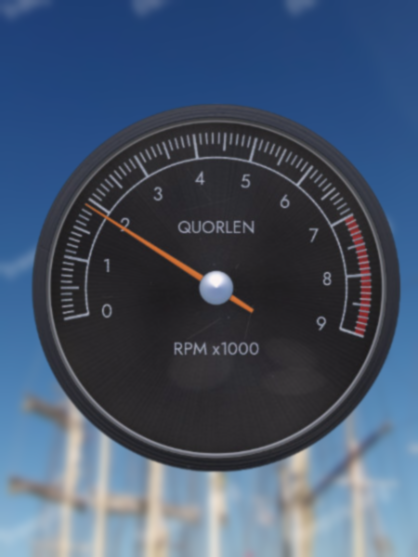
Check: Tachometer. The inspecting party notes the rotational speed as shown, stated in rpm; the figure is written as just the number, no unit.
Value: 1900
